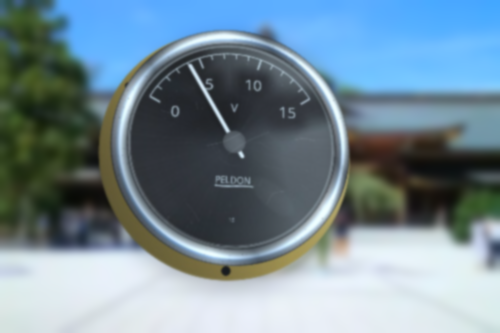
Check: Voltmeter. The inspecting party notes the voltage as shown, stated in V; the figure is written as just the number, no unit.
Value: 4
